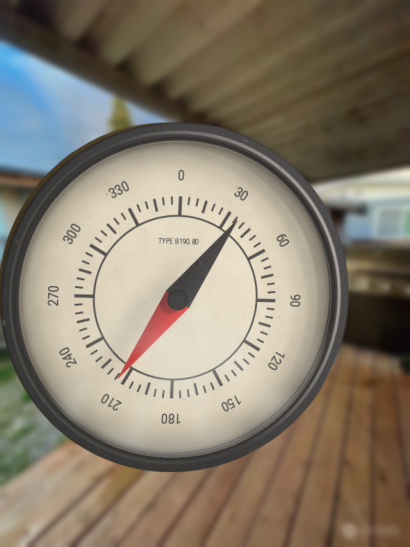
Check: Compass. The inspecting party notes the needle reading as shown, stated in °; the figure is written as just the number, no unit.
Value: 215
